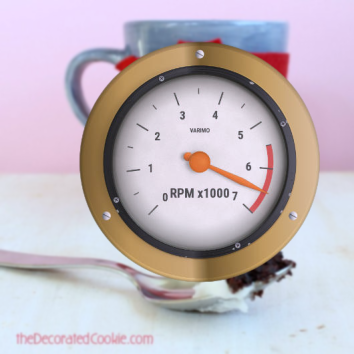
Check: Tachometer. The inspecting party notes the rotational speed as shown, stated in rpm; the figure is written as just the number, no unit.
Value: 6500
